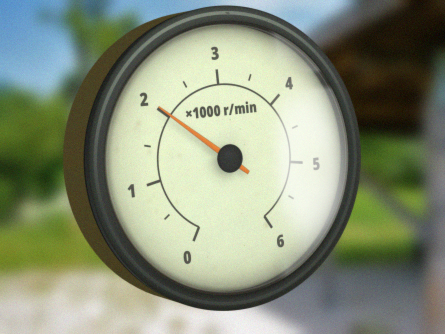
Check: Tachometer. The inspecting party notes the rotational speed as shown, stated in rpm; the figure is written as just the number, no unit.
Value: 2000
